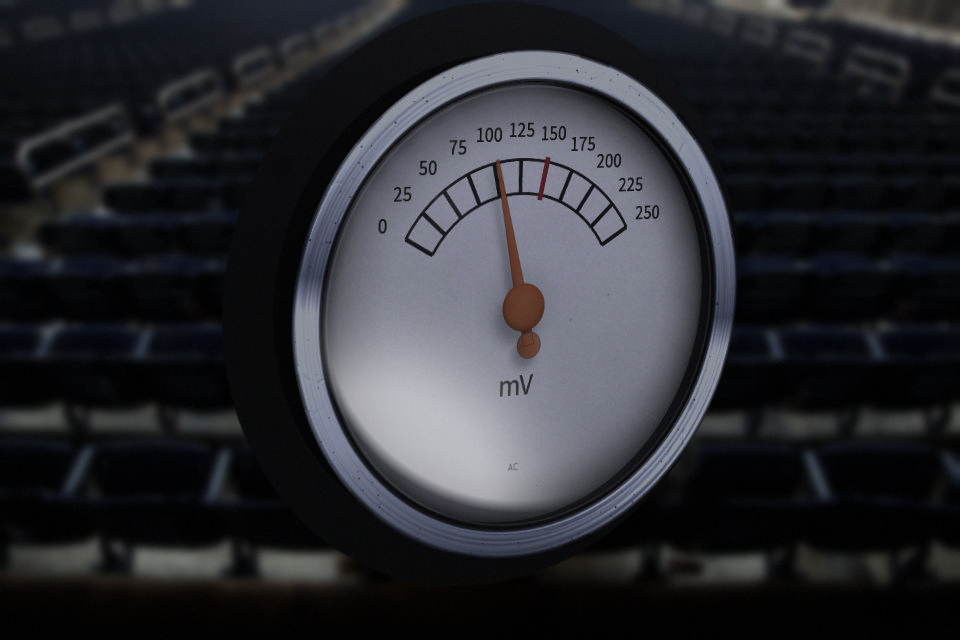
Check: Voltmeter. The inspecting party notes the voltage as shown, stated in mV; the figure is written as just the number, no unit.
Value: 100
